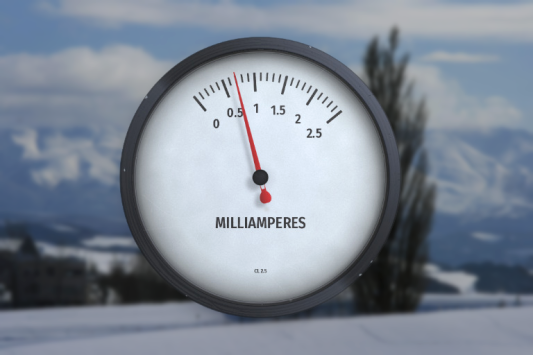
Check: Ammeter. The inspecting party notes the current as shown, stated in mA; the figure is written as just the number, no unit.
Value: 0.7
